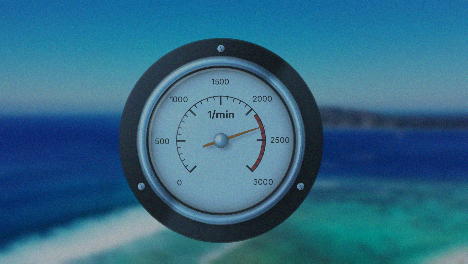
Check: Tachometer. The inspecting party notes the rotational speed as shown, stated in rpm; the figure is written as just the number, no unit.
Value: 2300
